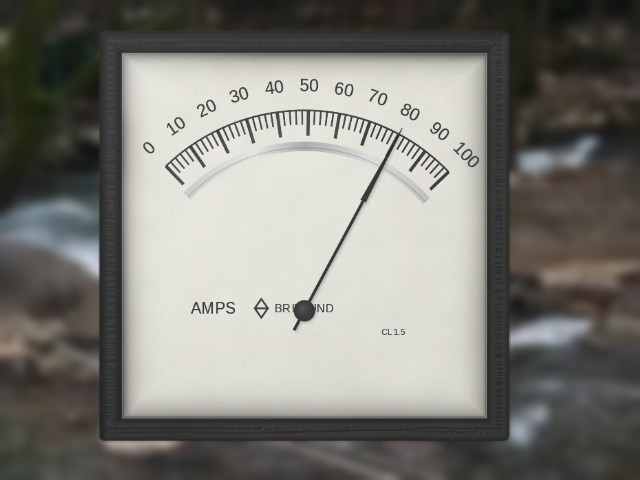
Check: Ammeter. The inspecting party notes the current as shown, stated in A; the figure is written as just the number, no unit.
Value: 80
